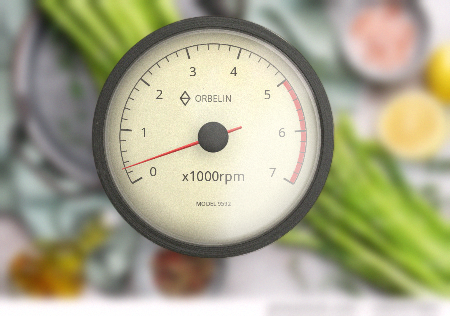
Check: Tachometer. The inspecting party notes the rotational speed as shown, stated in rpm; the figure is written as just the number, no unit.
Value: 300
